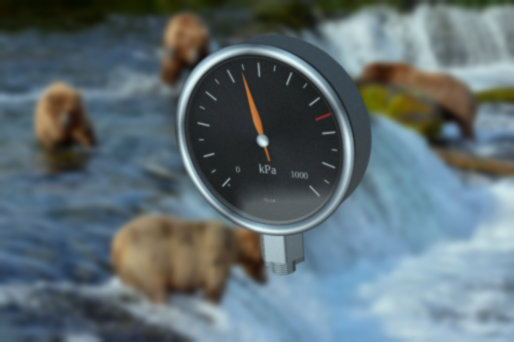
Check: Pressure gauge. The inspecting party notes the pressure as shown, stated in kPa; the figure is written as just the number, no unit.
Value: 450
